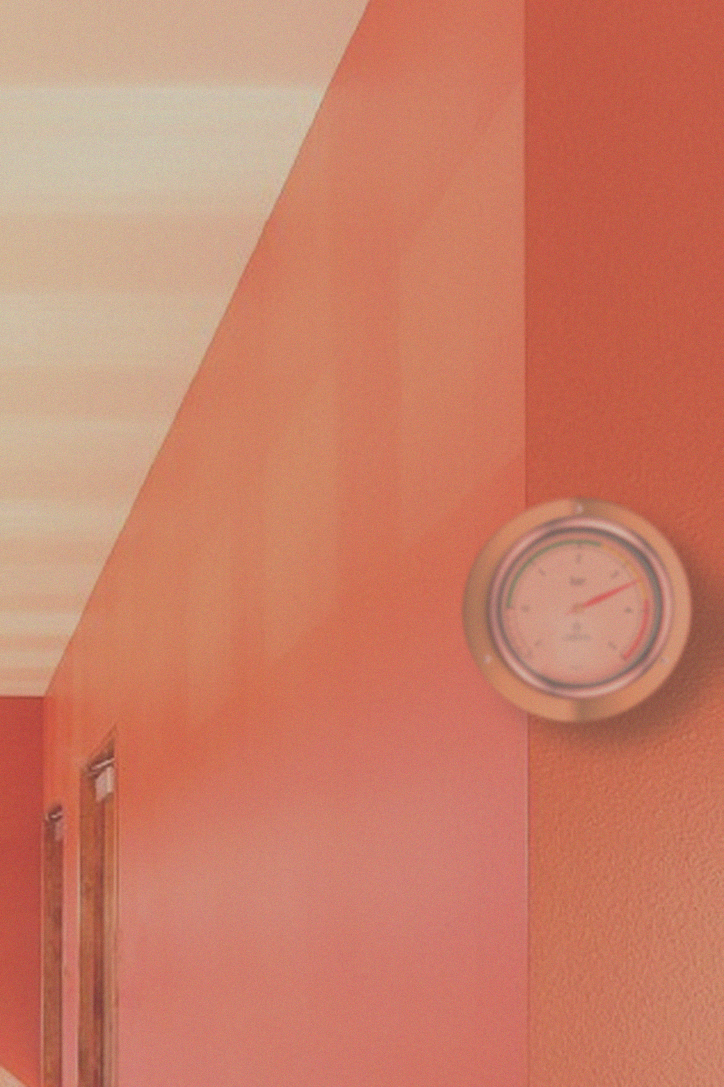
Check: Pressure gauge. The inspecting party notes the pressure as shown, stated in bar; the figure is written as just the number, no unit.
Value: 3.4
